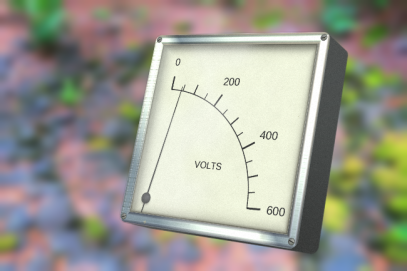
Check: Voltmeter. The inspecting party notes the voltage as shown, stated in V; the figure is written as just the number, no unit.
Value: 50
